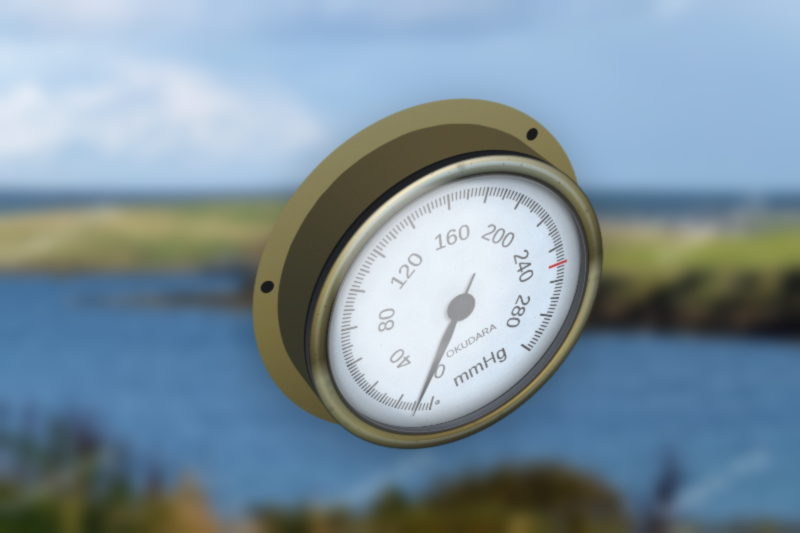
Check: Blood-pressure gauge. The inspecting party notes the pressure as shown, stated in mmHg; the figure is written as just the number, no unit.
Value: 10
